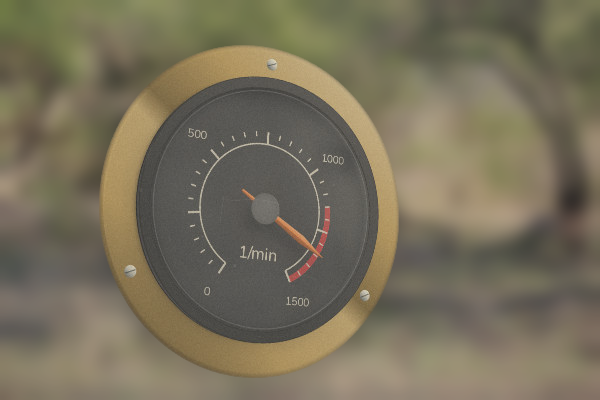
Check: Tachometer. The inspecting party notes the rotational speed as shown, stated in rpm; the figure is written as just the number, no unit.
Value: 1350
